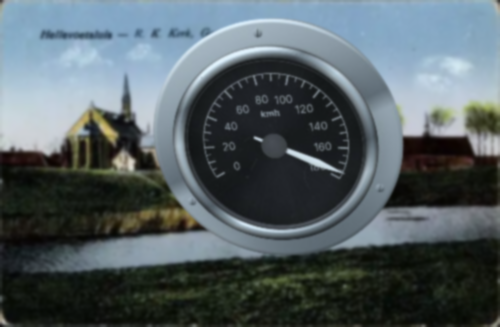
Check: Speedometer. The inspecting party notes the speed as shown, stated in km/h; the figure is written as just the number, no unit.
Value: 175
